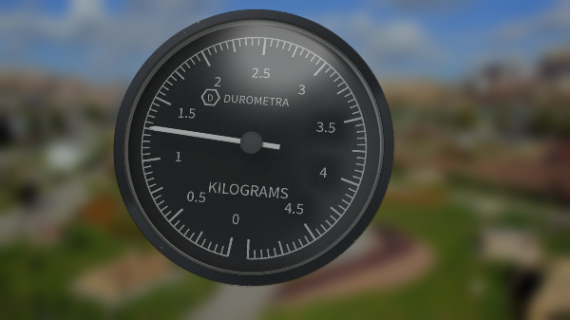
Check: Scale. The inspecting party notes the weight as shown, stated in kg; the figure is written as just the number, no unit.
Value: 1.25
